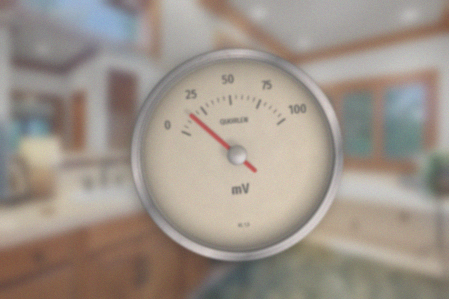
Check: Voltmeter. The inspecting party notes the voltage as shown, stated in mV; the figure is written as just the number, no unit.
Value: 15
